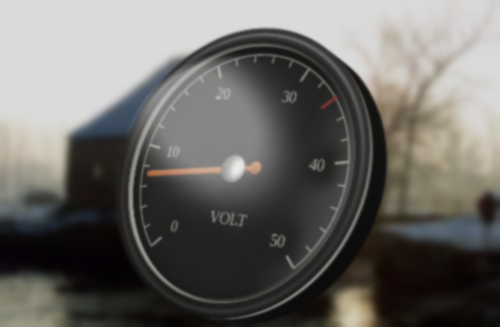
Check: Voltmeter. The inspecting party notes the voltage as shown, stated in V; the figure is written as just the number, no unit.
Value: 7
